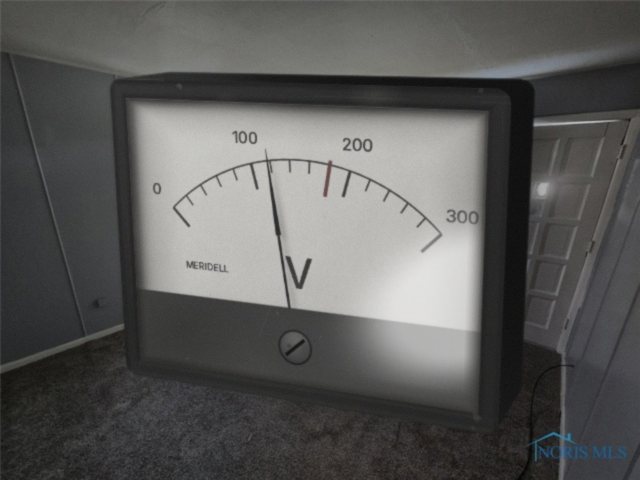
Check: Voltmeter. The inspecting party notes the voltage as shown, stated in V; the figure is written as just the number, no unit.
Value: 120
